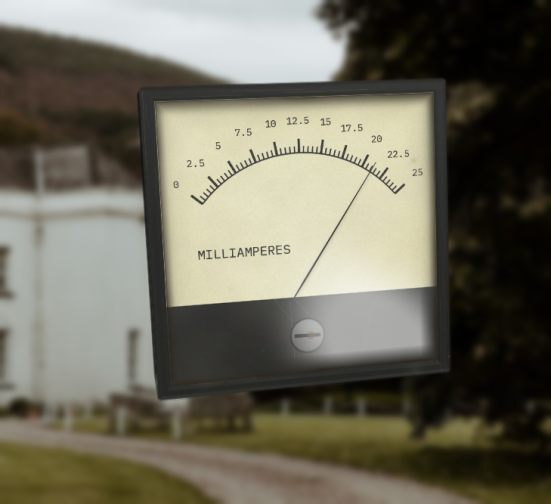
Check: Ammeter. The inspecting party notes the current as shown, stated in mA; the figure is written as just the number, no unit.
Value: 21
